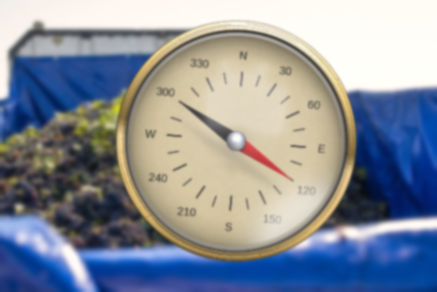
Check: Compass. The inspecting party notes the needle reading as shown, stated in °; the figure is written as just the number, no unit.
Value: 120
